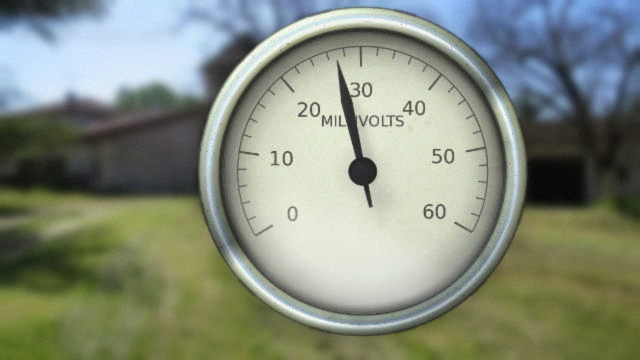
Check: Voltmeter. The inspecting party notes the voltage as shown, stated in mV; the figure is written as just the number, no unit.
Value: 27
